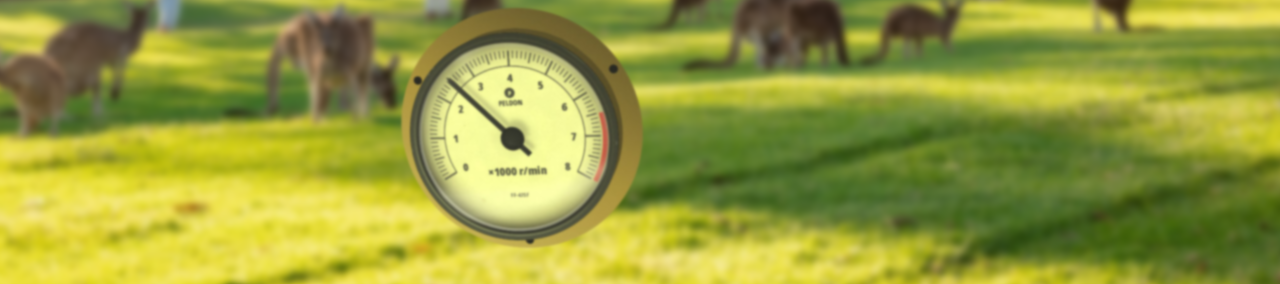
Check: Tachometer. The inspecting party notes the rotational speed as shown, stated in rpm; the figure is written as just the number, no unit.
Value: 2500
